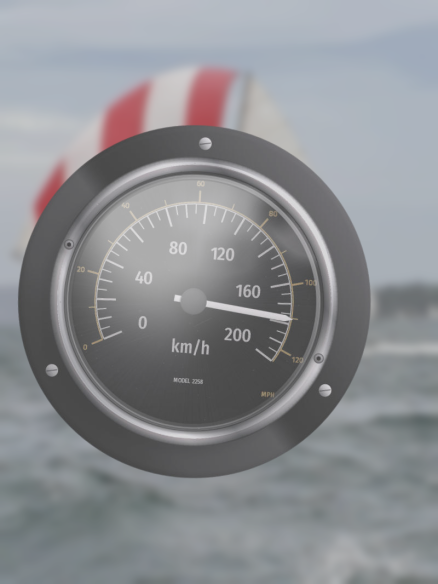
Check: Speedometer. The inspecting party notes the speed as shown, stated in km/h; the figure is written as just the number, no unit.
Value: 177.5
